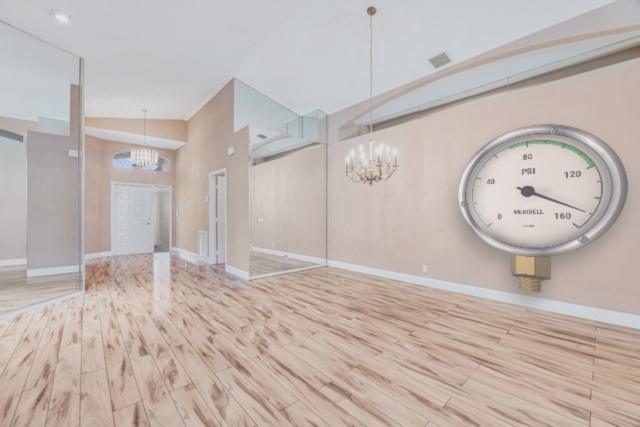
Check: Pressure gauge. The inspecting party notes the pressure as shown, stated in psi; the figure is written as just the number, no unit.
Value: 150
